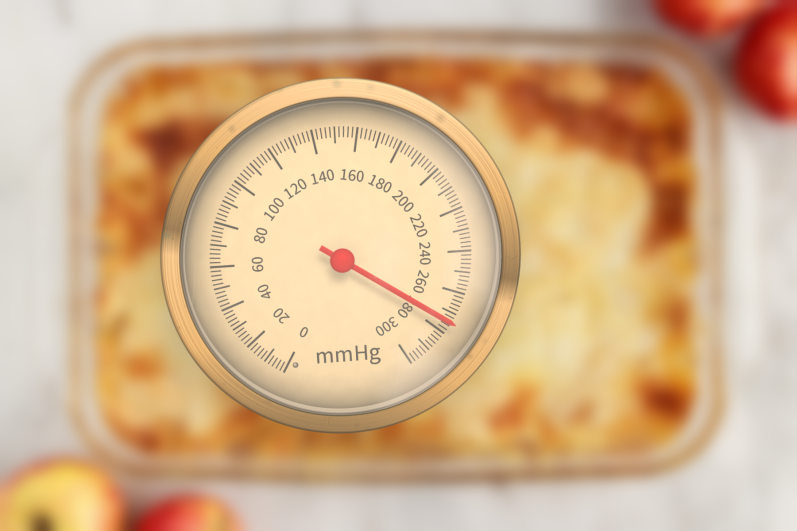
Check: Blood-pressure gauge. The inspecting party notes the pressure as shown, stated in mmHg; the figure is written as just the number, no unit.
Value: 274
